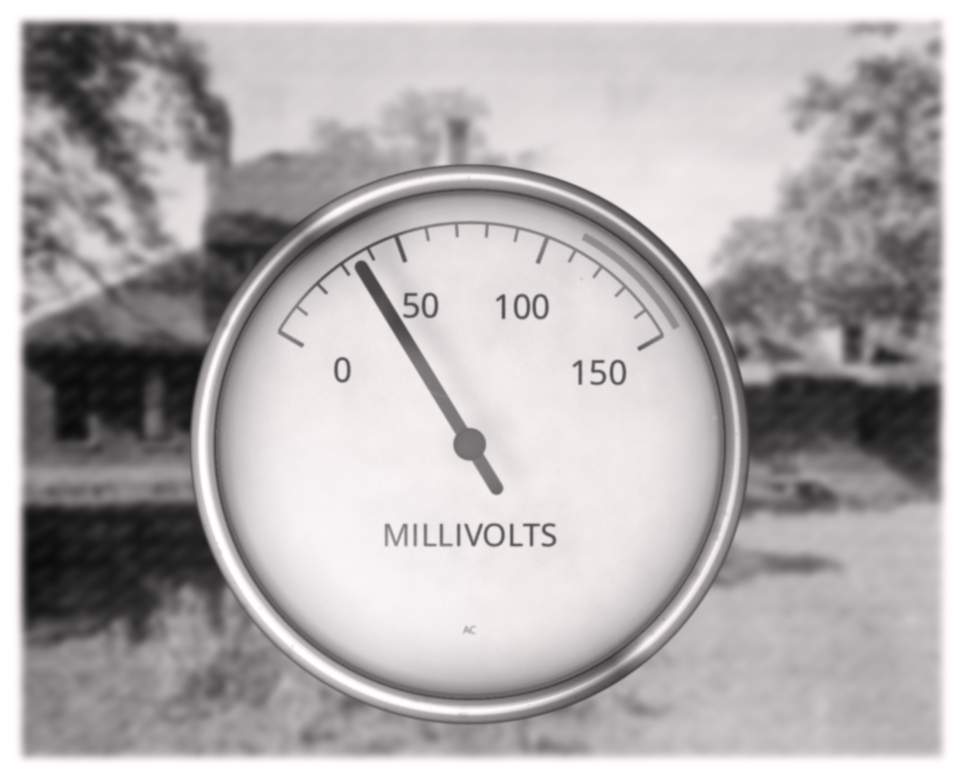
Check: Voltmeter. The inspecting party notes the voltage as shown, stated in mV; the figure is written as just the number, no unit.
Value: 35
